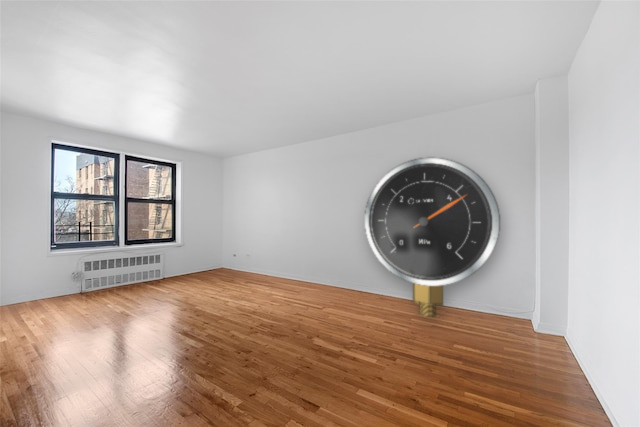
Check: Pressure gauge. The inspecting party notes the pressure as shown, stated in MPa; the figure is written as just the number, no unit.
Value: 4.25
